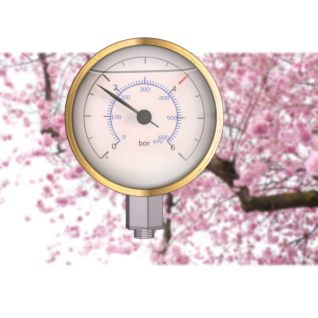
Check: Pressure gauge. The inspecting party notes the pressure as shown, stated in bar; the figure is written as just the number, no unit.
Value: 1.75
